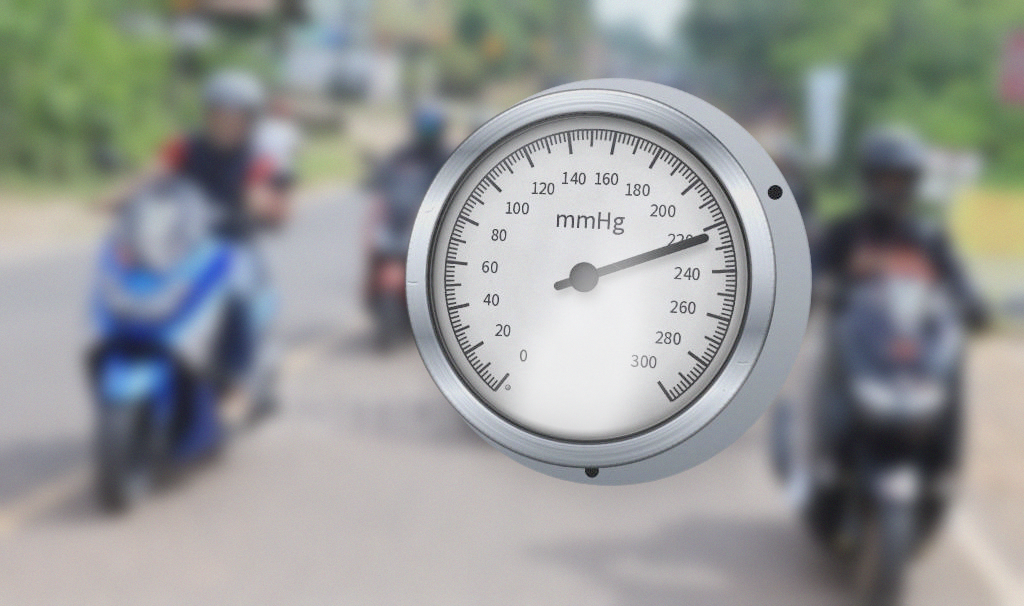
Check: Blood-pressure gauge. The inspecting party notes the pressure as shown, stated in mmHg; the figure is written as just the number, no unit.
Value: 224
